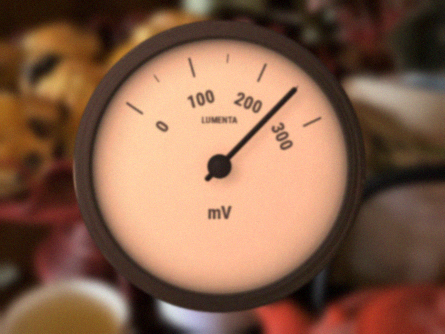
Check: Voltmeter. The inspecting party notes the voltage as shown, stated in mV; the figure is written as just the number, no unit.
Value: 250
